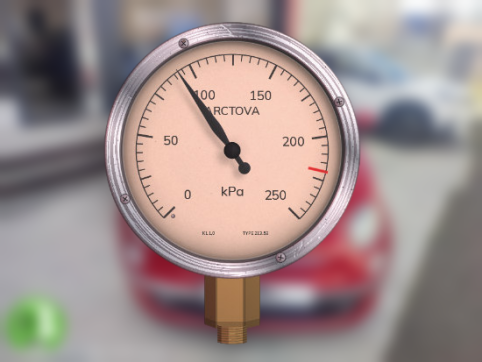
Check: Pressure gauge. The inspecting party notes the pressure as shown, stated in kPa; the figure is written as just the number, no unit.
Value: 92.5
